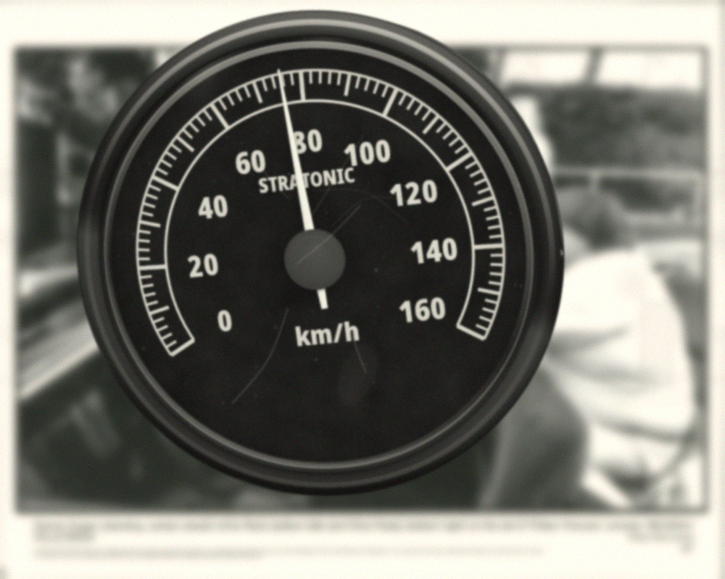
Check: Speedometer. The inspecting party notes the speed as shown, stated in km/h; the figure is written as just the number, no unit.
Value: 76
